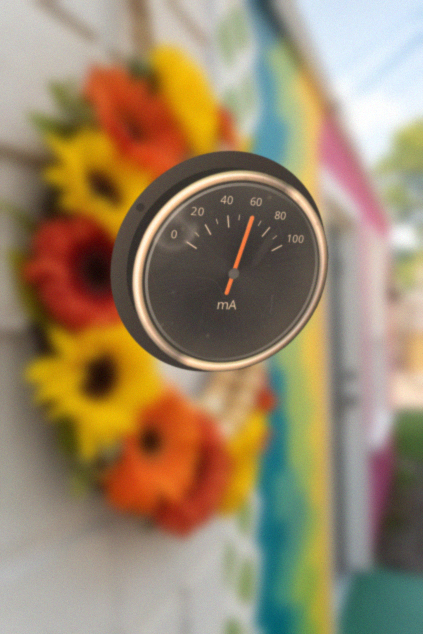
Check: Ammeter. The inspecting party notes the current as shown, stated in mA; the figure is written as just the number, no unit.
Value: 60
